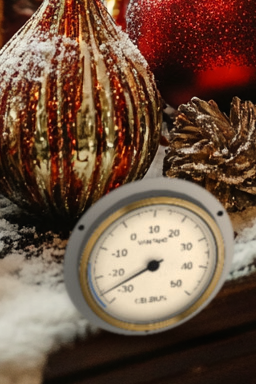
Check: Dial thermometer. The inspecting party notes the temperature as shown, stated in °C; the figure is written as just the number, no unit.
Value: -25
